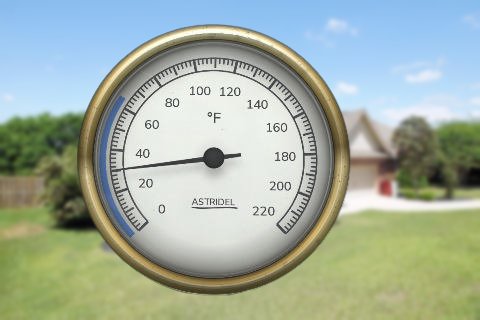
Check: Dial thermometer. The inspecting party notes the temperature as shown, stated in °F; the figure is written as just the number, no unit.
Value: 30
